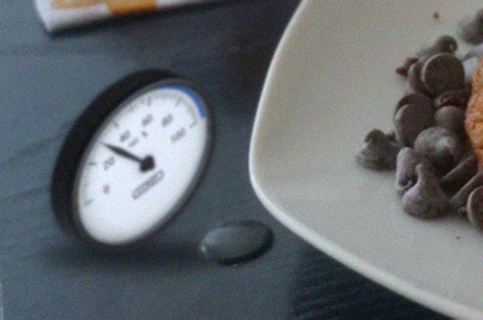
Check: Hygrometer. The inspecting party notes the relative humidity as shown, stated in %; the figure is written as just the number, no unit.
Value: 30
